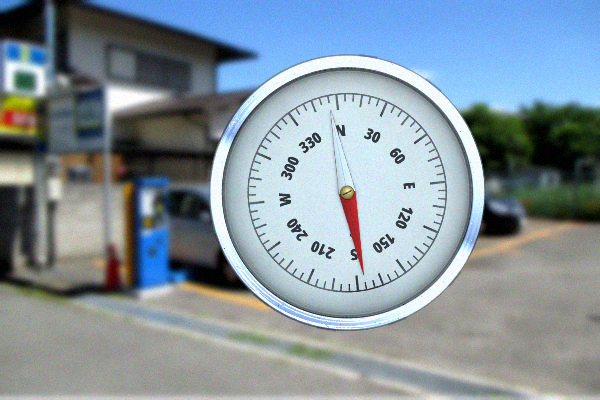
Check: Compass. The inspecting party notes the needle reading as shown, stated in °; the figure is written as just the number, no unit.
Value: 175
